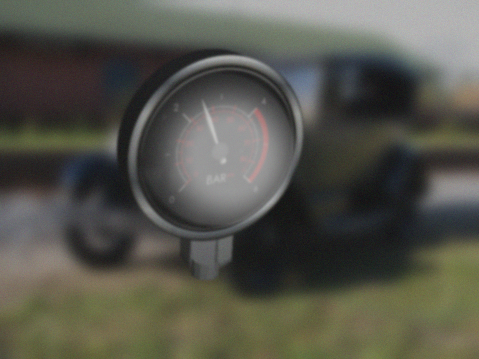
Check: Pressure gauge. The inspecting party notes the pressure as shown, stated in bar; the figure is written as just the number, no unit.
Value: 2.5
